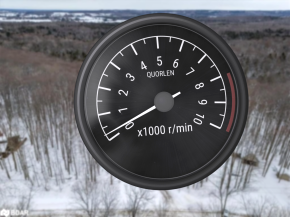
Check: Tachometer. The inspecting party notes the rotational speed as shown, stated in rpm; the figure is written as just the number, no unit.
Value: 250
